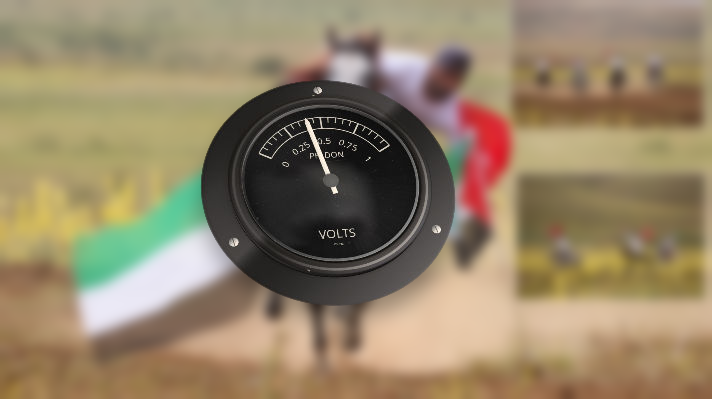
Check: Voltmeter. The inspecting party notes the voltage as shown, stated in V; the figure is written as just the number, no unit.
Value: 0.4
